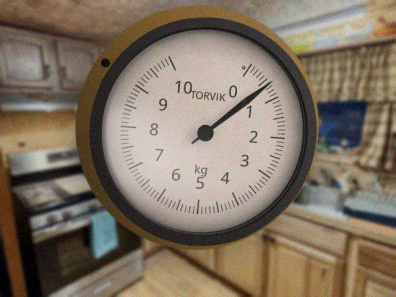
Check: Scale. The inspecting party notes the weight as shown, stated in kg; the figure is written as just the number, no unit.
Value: 0.6
